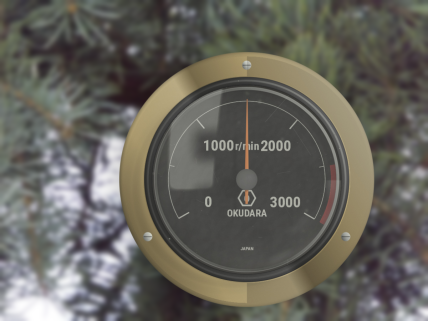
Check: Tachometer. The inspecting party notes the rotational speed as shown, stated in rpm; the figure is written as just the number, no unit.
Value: 1500
